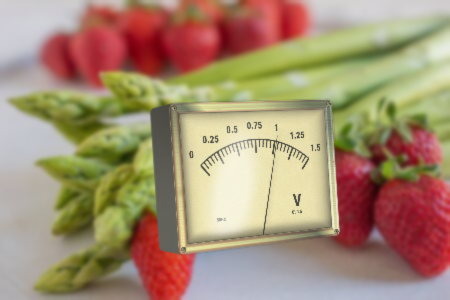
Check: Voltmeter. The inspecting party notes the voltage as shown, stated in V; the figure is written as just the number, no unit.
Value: 1
